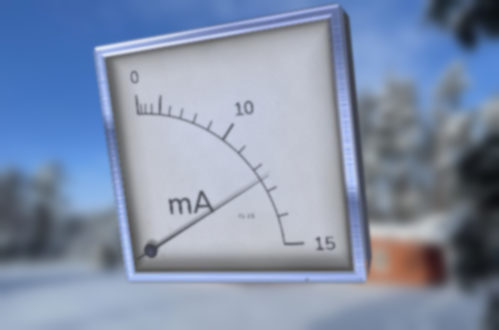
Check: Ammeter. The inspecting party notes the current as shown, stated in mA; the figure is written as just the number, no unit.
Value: 12.5
